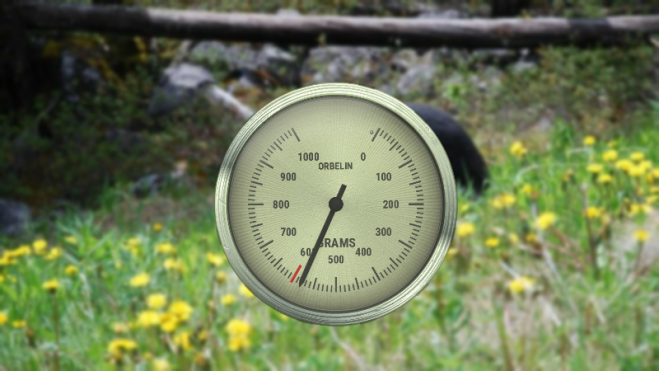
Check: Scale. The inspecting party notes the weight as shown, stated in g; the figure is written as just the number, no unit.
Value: 580
